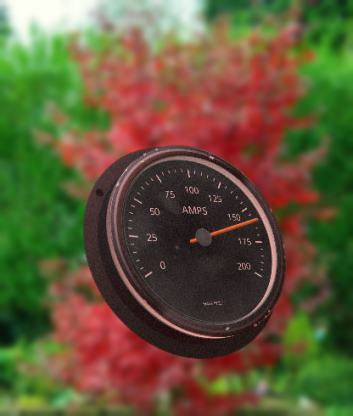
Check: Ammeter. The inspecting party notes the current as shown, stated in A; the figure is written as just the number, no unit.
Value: 160
